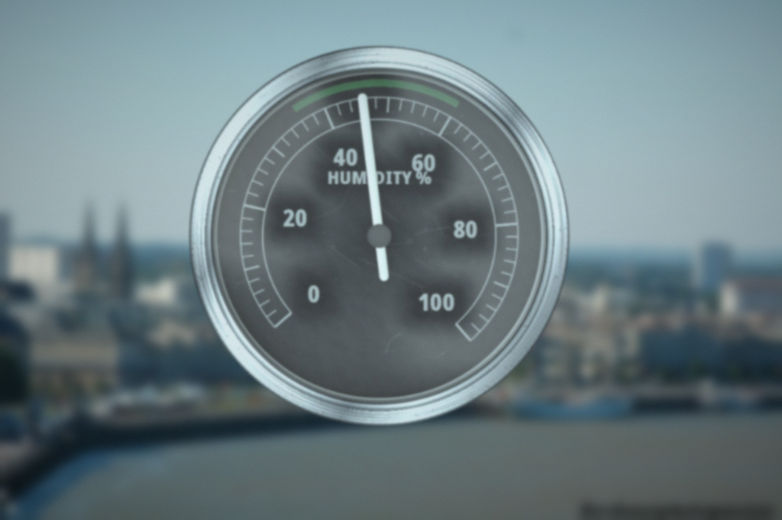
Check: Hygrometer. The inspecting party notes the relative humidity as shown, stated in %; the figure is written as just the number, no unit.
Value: 46
